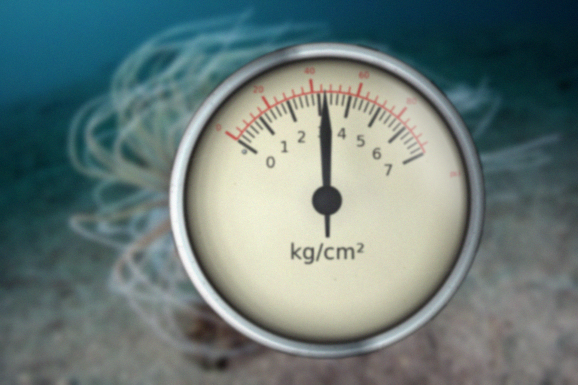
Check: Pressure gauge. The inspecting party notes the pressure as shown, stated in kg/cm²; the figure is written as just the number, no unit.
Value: 3.2
